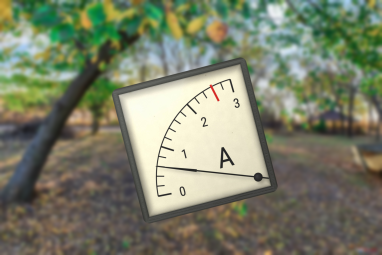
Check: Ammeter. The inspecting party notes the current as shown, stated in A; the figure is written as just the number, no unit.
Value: 0.6
